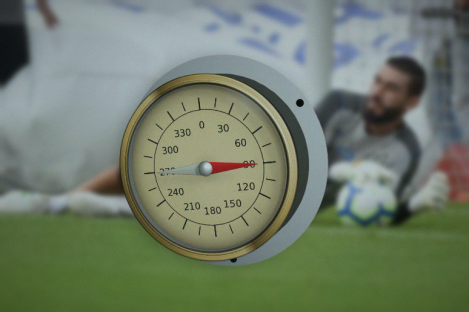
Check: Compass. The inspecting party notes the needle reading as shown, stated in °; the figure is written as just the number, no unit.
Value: 90
